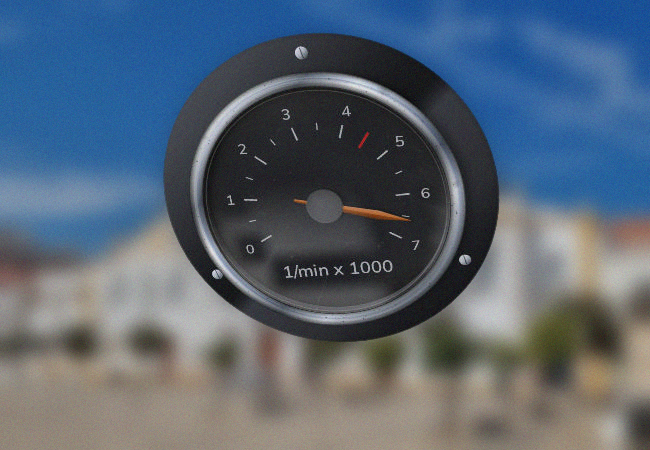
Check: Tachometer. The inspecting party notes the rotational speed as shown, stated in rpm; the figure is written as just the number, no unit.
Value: 6500
